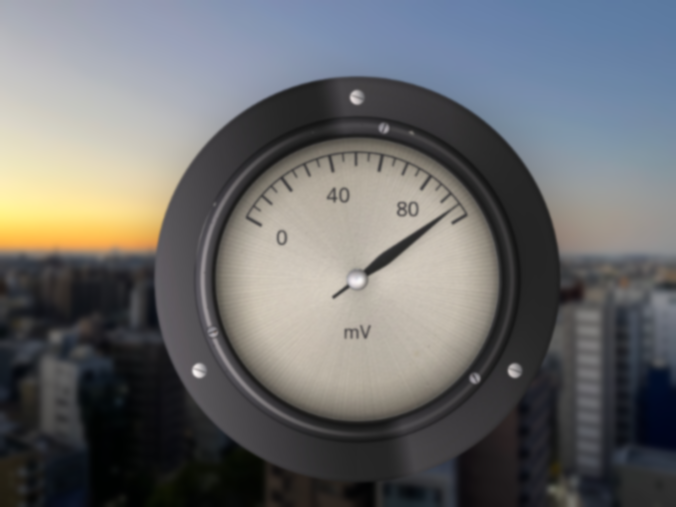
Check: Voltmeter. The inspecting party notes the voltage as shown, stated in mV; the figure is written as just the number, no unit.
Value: 95
